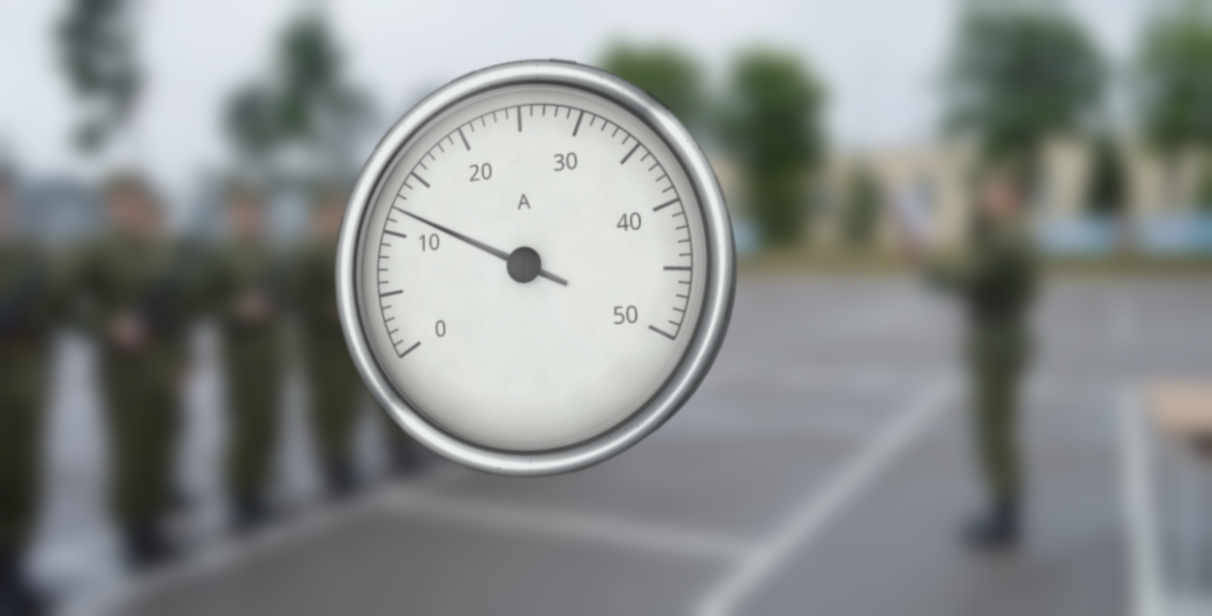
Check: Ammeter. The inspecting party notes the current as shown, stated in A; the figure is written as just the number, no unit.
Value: 12
